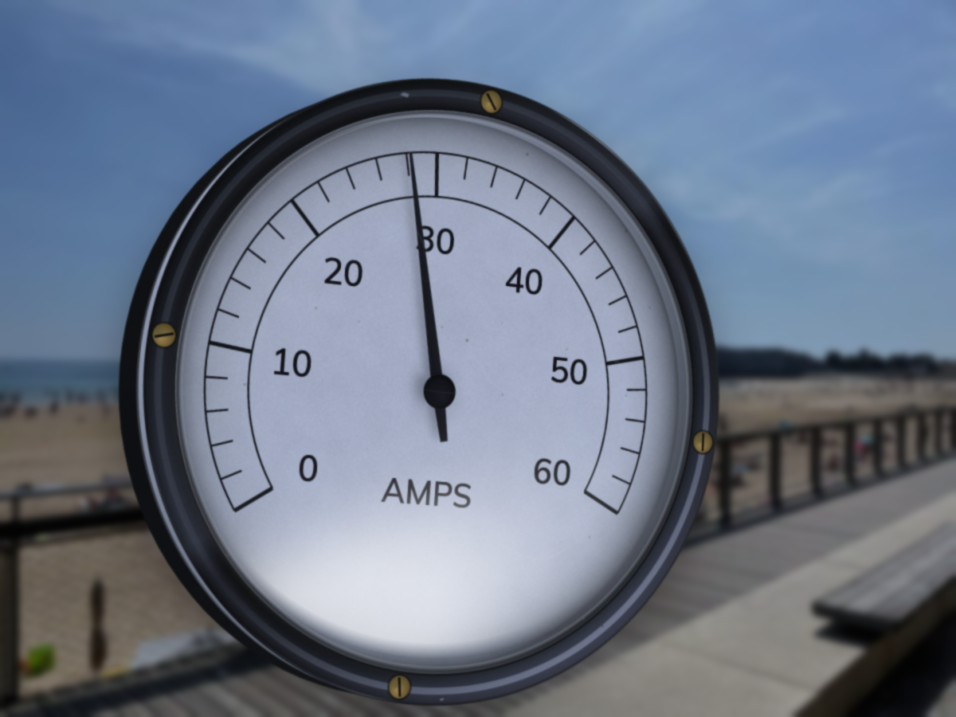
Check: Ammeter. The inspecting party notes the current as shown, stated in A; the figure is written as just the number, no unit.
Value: 28
